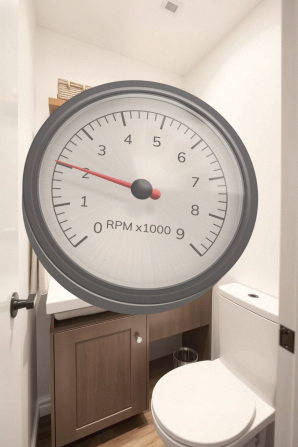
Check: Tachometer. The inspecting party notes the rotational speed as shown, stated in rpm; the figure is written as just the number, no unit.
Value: 2000
